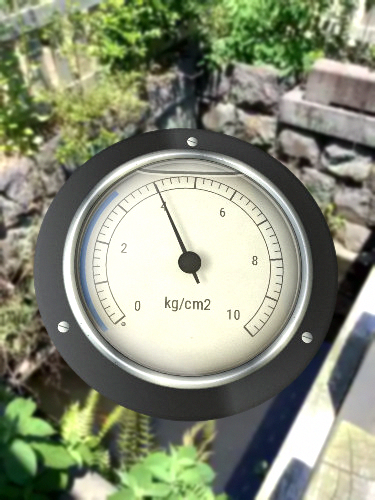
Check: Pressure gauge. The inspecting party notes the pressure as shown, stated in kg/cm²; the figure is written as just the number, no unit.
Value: 4
